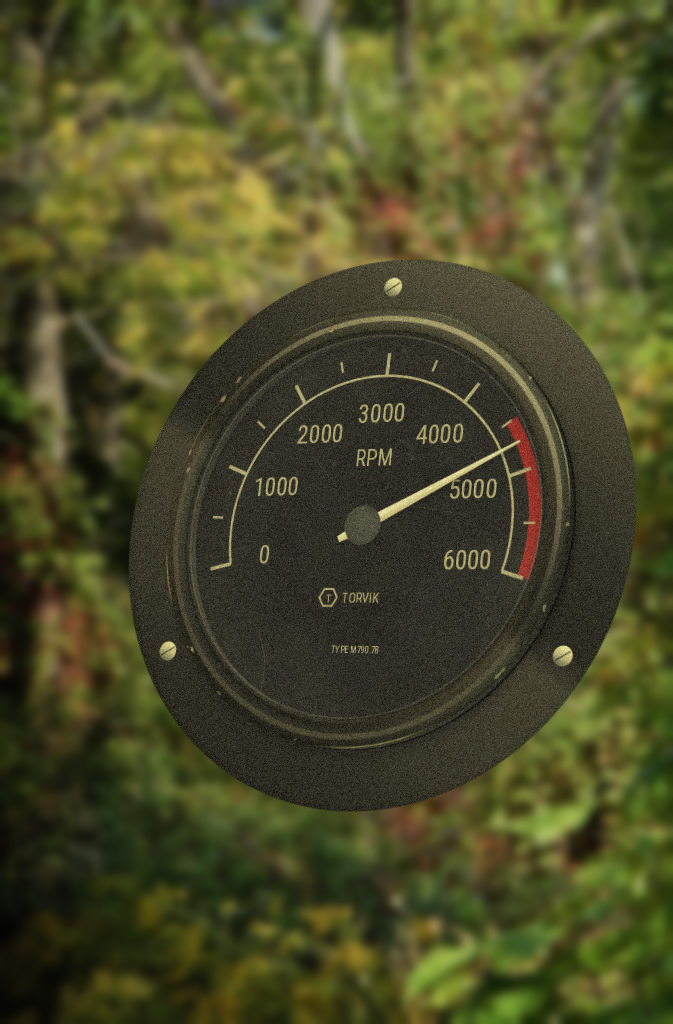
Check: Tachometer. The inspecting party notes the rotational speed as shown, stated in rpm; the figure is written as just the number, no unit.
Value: 4750
